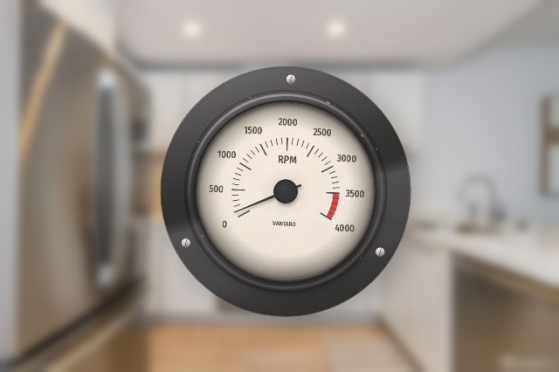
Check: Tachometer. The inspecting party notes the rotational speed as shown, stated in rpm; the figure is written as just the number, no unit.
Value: 100
